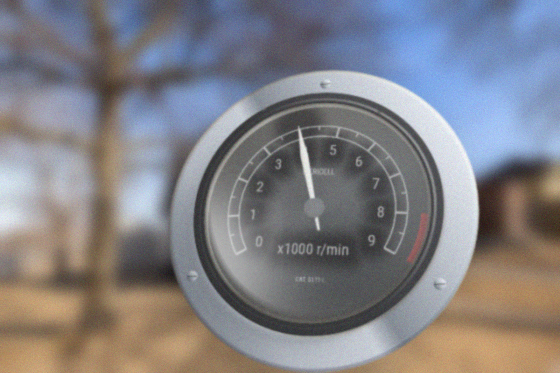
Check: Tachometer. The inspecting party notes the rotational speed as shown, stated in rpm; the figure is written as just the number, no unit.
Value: 4000
